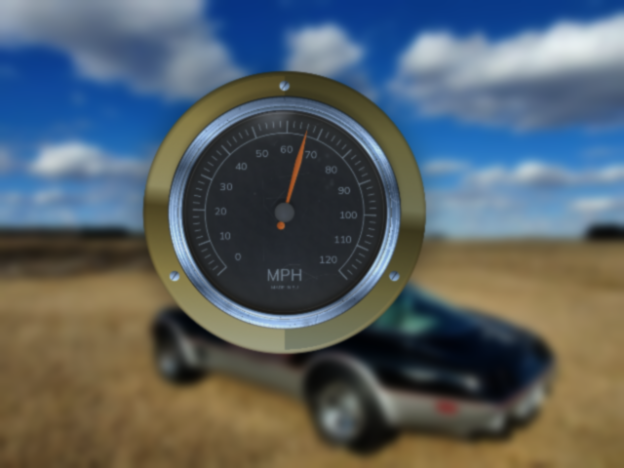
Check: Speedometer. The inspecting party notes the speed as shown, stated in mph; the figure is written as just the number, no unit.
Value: 66
